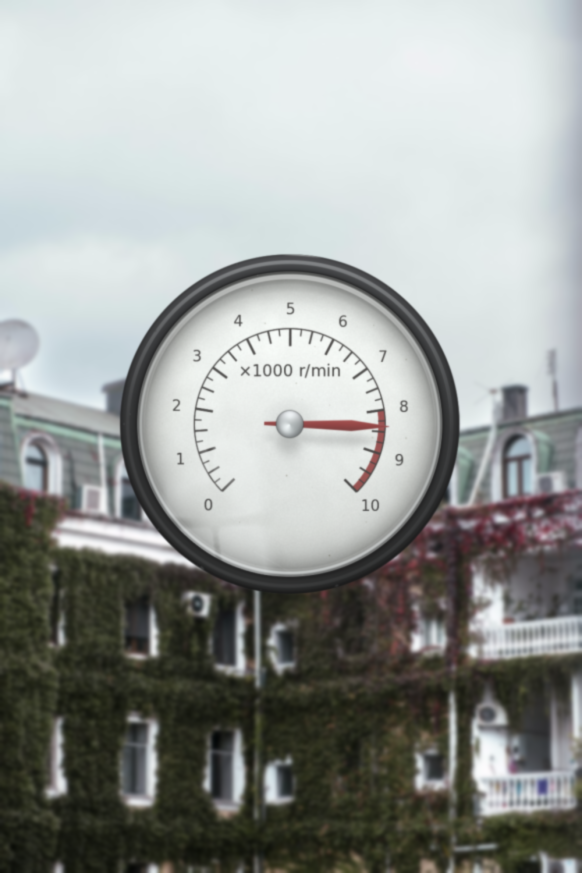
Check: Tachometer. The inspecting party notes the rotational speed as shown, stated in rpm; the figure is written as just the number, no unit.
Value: 8375
